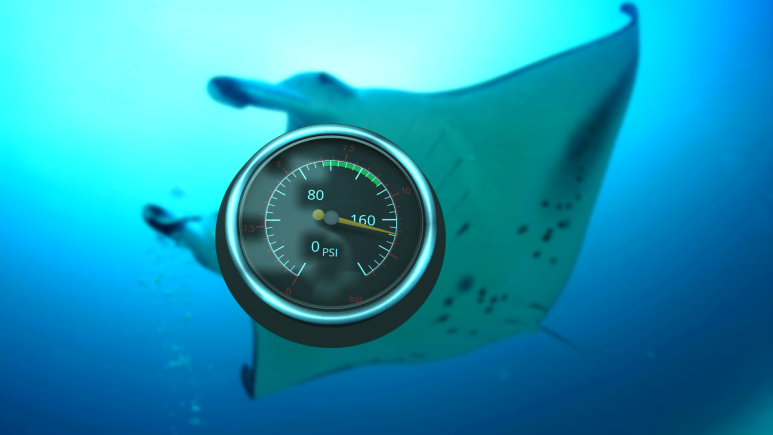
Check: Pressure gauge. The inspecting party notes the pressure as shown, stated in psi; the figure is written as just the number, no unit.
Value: 170
